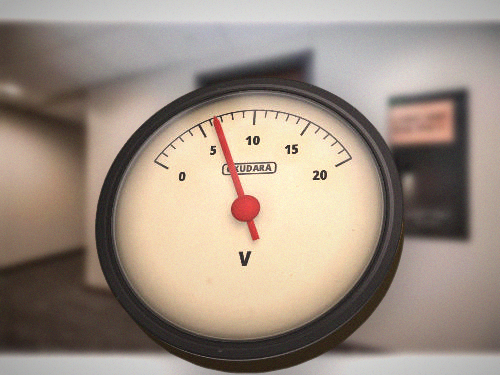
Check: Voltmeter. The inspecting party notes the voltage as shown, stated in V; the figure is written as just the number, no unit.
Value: 6.5
